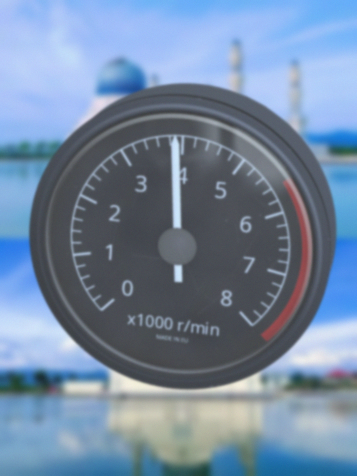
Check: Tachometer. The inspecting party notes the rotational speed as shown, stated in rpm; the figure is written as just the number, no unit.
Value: 3900
